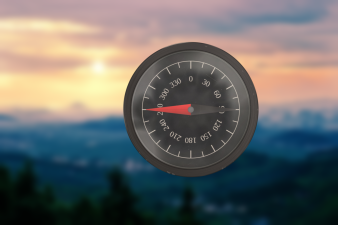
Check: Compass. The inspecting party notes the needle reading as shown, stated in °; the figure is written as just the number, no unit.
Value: 270
